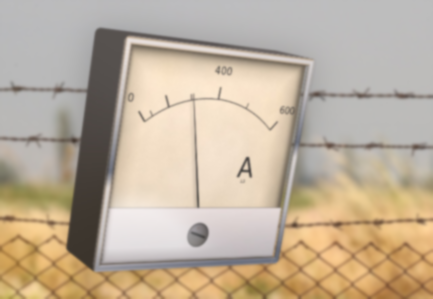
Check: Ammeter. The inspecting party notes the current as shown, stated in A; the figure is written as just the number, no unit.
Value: 300
